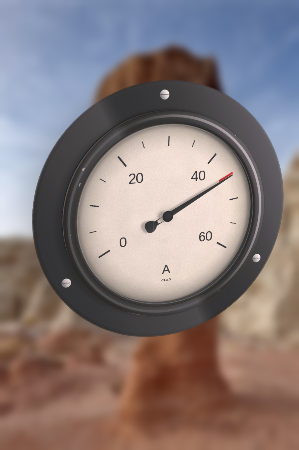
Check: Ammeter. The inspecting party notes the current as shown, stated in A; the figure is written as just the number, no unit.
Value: 45
